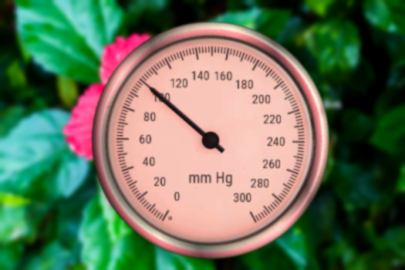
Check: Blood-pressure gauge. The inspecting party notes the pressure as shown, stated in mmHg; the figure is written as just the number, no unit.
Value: 100
